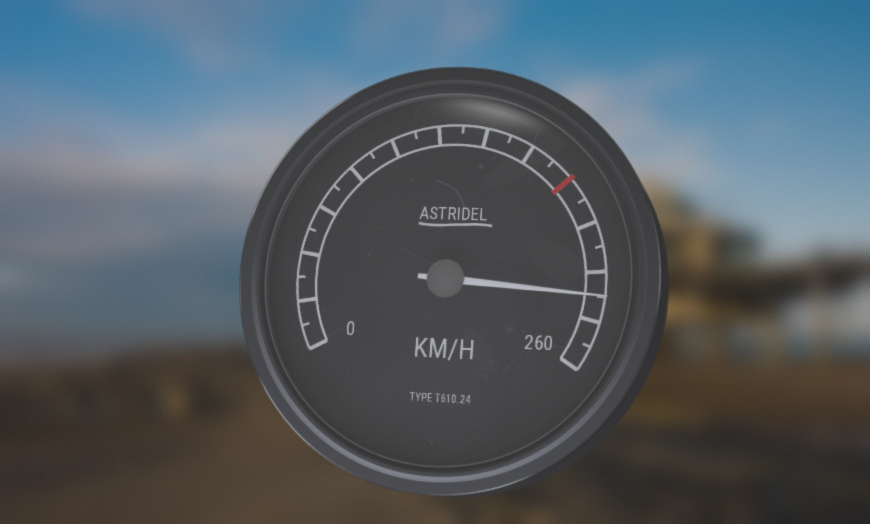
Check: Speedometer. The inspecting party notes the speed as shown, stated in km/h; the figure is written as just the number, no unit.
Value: 230
